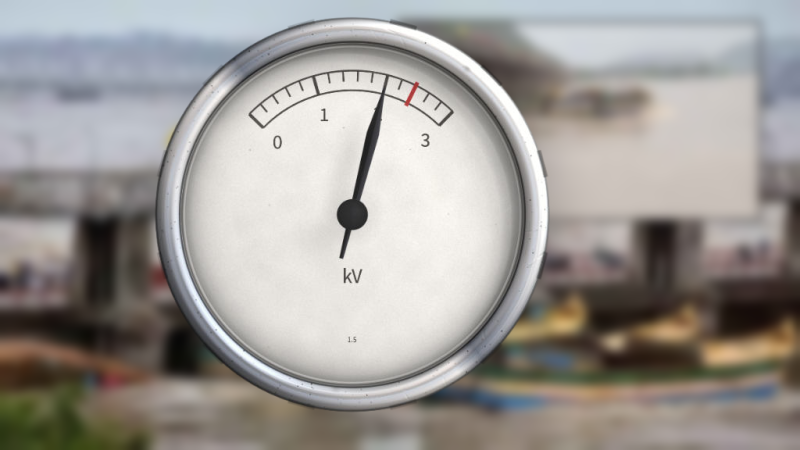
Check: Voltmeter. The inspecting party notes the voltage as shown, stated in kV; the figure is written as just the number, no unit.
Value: 2
